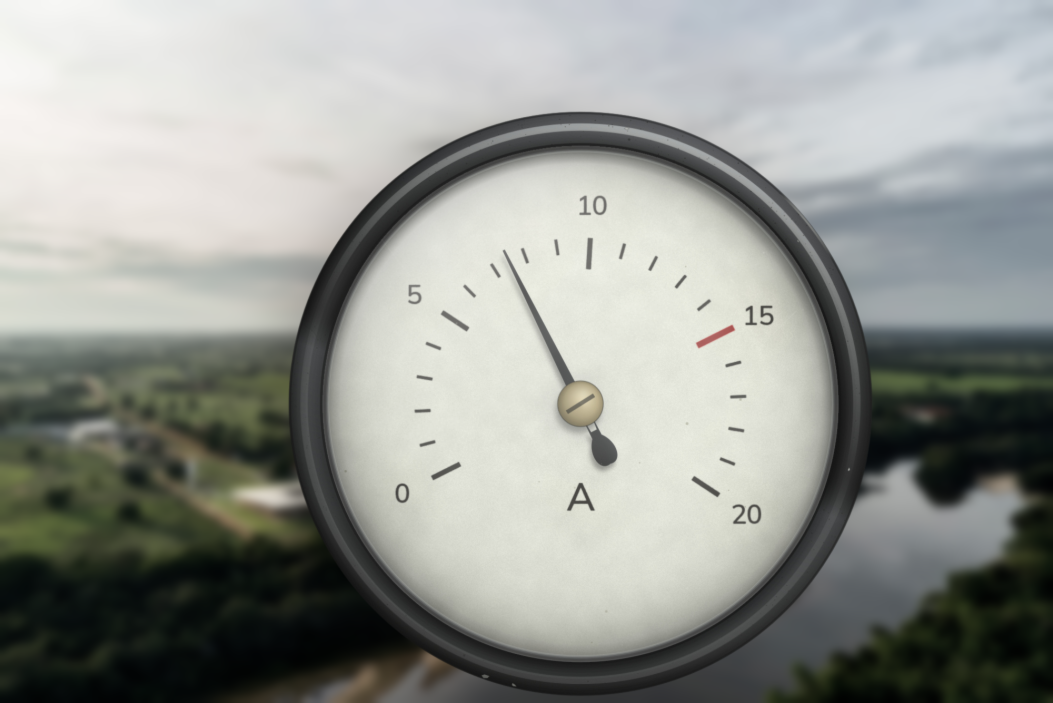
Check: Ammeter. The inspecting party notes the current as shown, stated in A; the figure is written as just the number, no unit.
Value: 7.5
